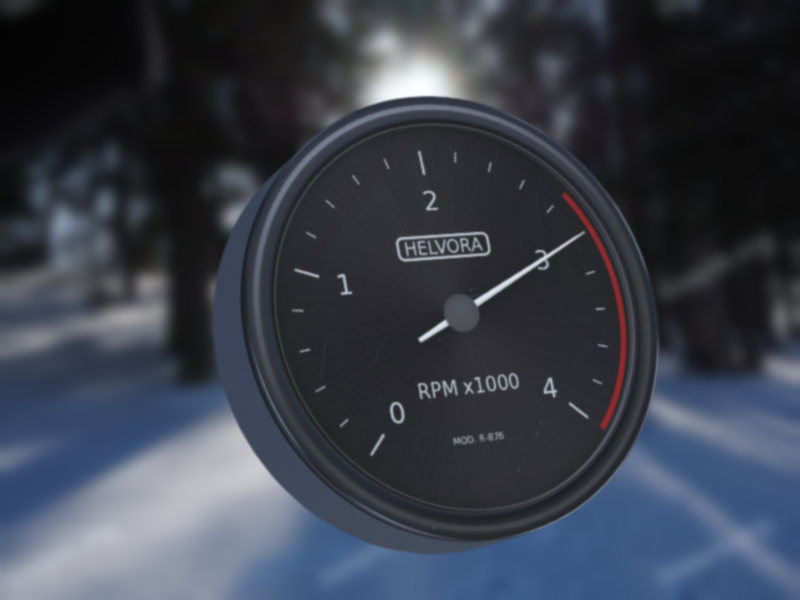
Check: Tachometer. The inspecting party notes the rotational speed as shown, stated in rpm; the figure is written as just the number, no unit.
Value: 3000
